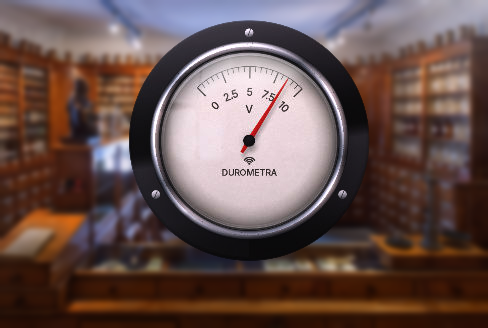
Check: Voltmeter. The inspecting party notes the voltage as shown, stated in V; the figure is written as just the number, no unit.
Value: 8.5
